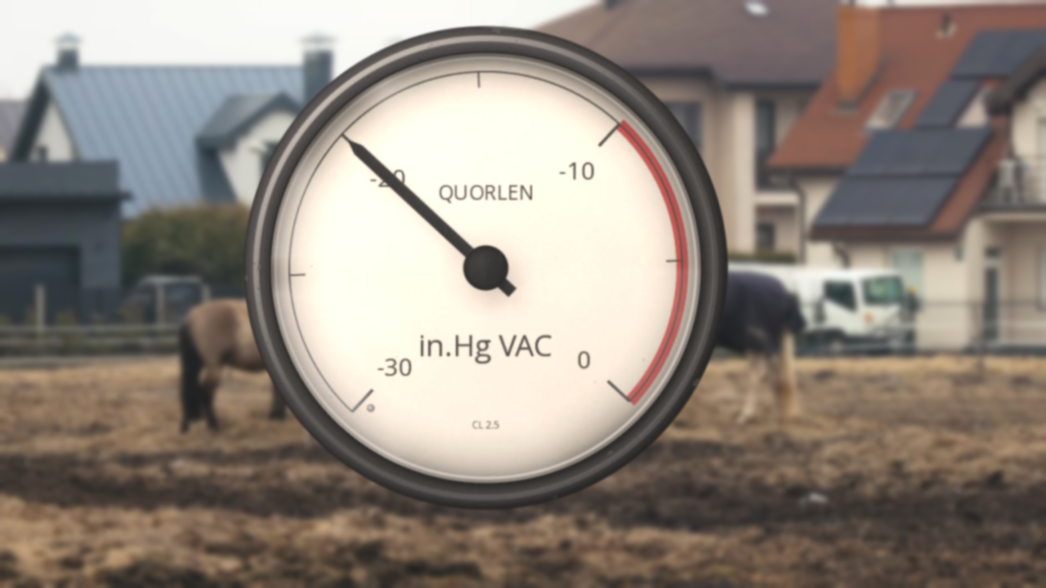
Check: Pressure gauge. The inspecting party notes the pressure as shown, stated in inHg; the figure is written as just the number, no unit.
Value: -20
